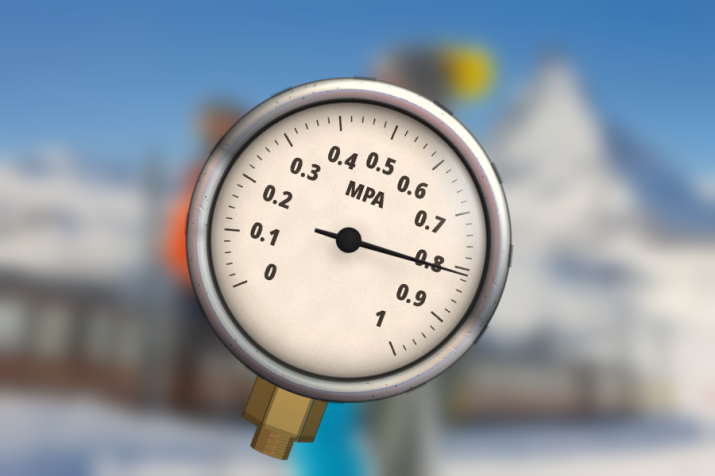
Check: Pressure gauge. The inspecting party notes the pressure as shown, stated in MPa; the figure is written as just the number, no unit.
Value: 0.81
